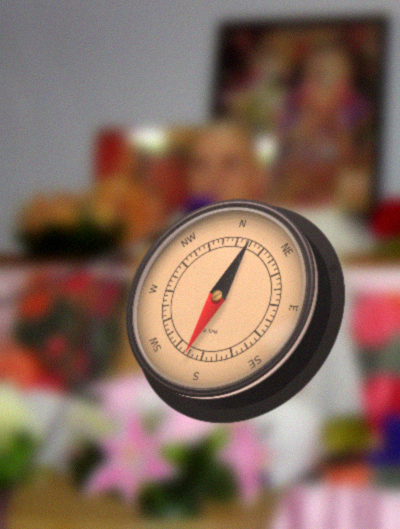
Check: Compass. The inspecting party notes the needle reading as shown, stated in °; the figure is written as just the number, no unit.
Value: 195
